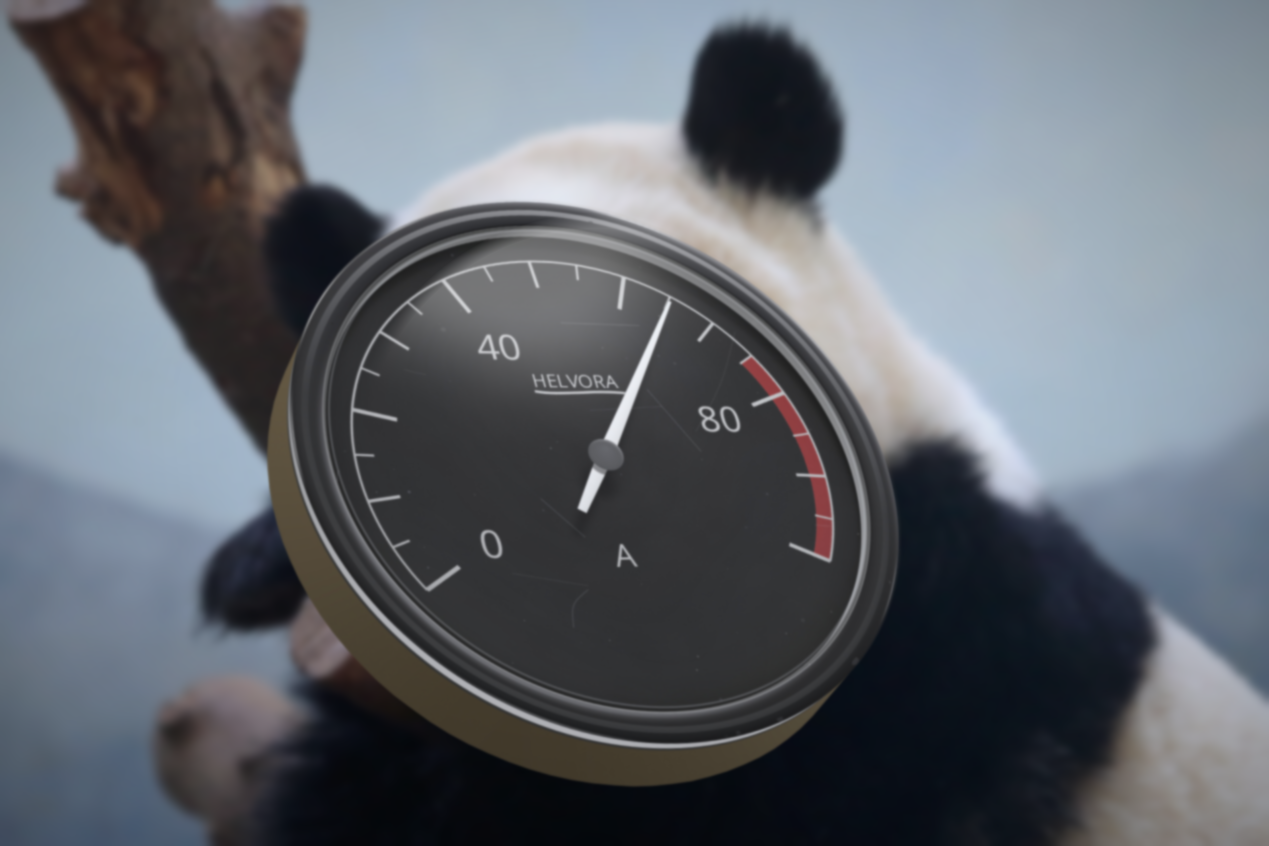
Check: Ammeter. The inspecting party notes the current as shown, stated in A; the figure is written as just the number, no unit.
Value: 65
